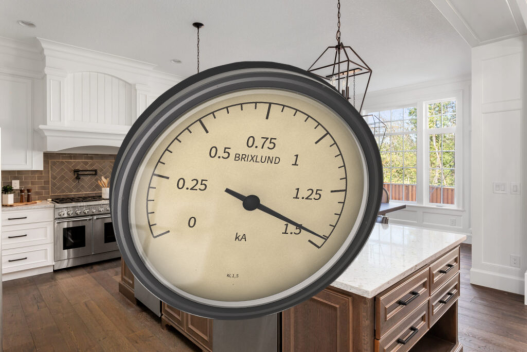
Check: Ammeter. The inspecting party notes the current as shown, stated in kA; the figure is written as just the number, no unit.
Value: 1.45
